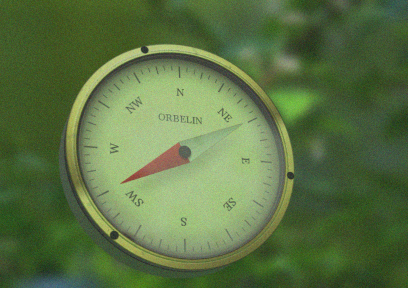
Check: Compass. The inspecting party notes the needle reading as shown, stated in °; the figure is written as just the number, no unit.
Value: 240
